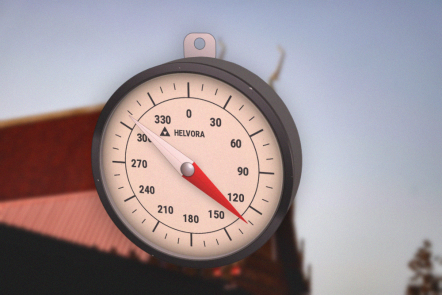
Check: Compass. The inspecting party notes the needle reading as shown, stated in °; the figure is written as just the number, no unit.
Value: 130
